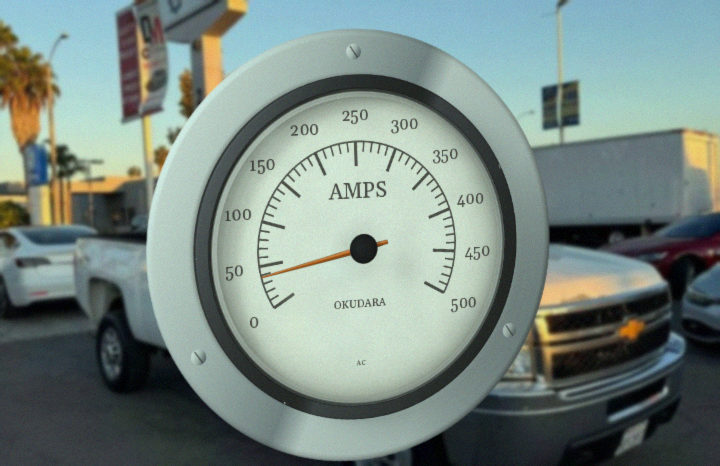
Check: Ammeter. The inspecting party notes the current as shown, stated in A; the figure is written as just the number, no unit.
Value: 40
